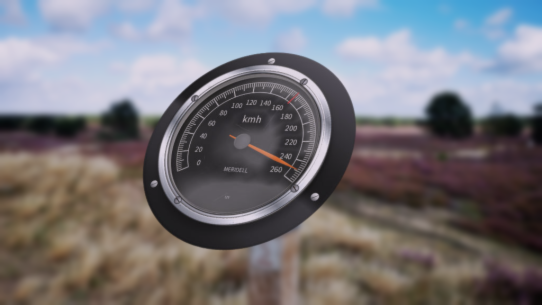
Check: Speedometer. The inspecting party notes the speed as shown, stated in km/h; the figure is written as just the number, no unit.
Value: 250
